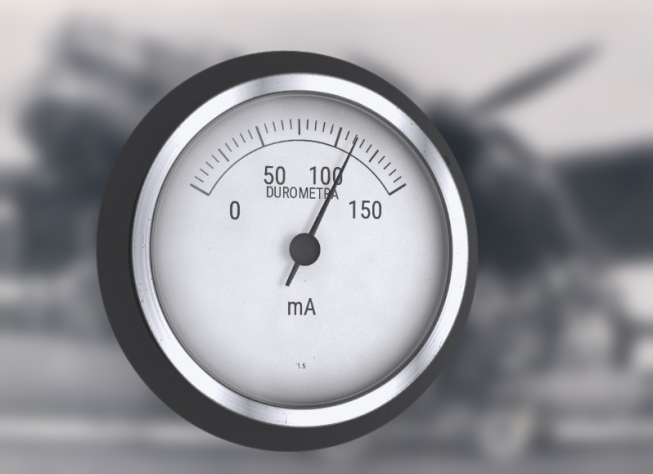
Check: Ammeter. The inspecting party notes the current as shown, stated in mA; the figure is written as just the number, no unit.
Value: 110
